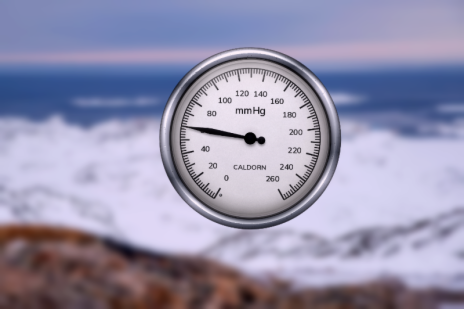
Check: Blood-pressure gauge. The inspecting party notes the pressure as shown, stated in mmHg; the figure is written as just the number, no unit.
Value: 60
